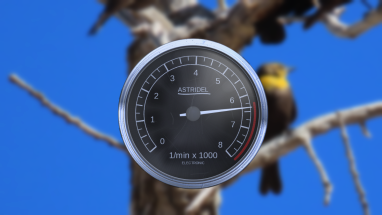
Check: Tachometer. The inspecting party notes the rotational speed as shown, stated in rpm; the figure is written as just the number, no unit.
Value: 6375
